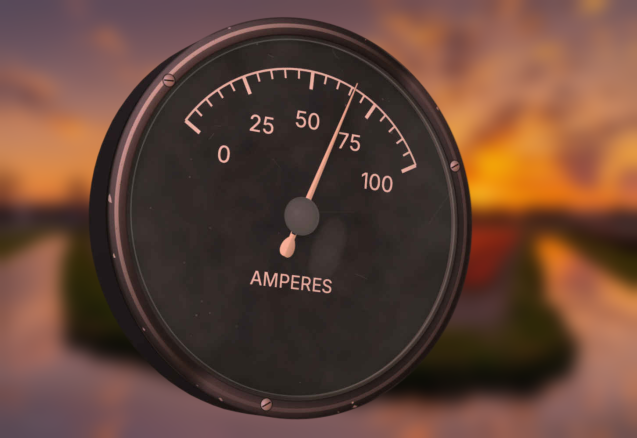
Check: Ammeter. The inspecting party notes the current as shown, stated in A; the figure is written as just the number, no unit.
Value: 65
